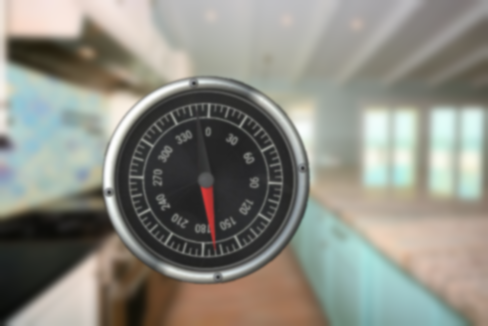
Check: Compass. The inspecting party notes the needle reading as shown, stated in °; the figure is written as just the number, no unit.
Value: 170
